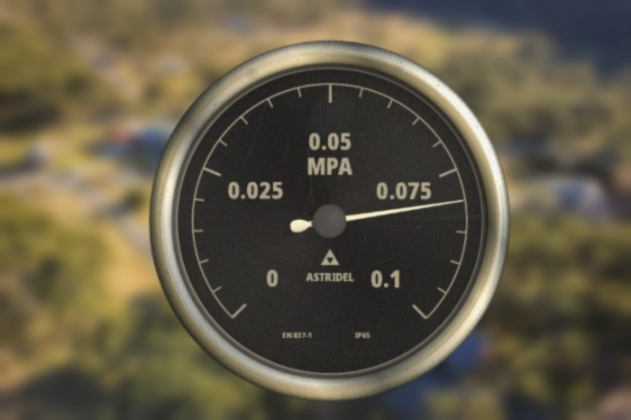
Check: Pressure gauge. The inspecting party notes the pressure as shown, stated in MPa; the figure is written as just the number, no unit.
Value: 0.08
